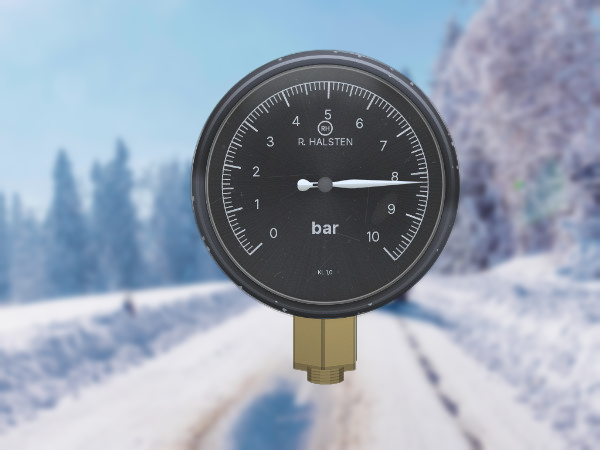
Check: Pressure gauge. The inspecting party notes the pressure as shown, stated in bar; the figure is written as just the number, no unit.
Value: 8.2
